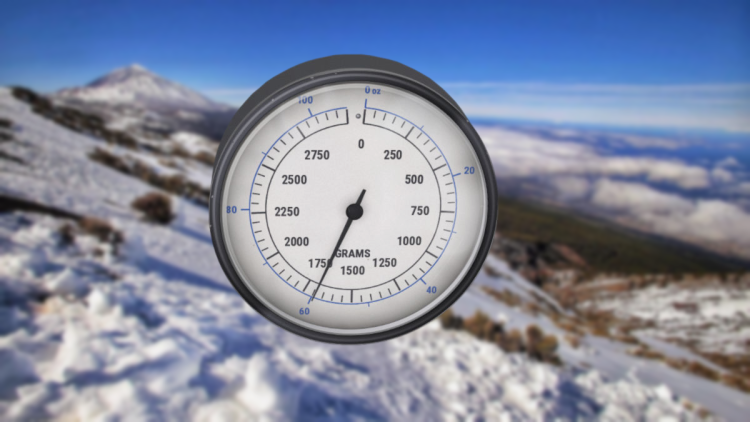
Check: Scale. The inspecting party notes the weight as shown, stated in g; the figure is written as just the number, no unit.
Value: 1700
